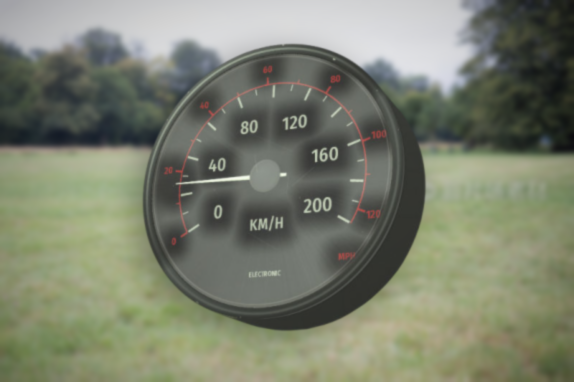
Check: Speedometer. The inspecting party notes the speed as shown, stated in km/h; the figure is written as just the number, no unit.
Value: 25
